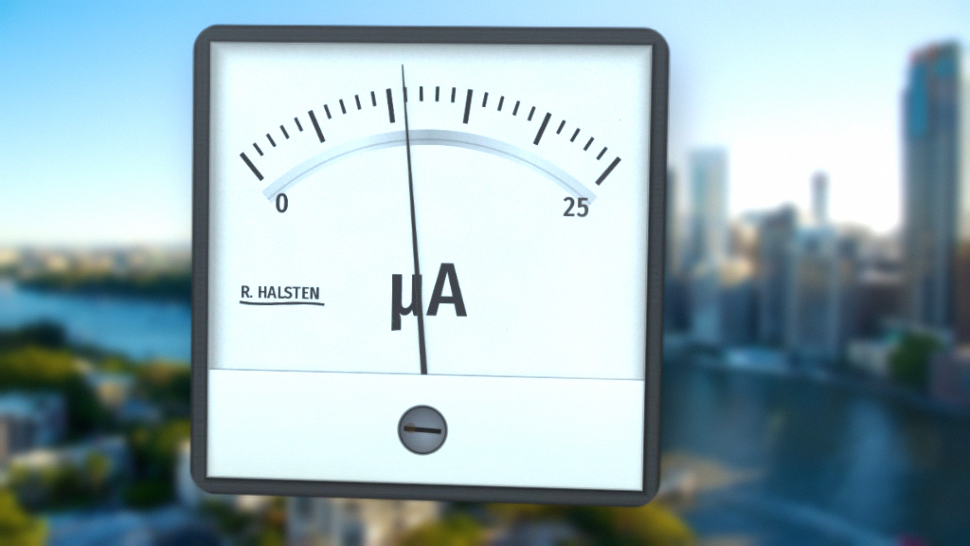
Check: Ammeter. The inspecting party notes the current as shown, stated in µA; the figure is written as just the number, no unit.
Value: 11
